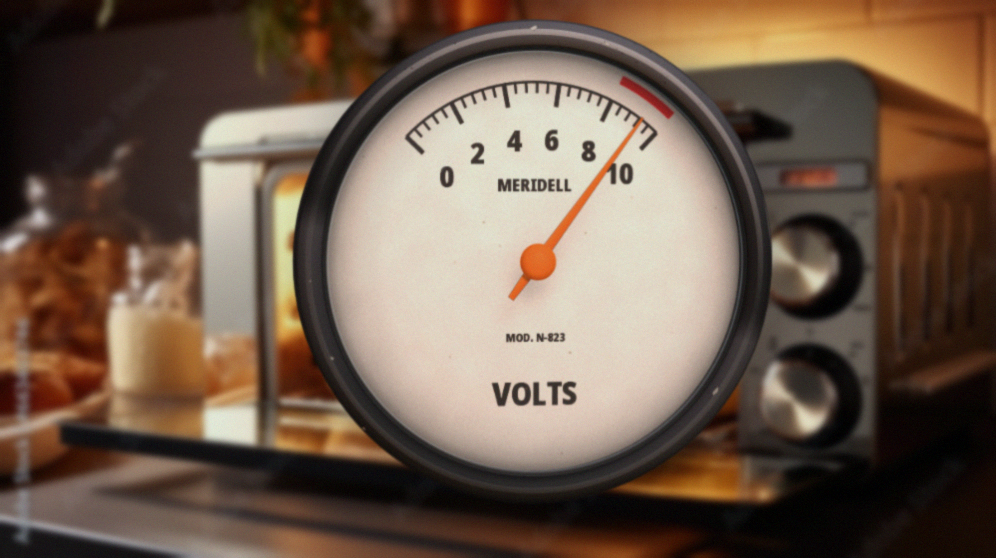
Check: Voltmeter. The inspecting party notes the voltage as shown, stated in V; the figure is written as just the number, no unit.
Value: 9.2
